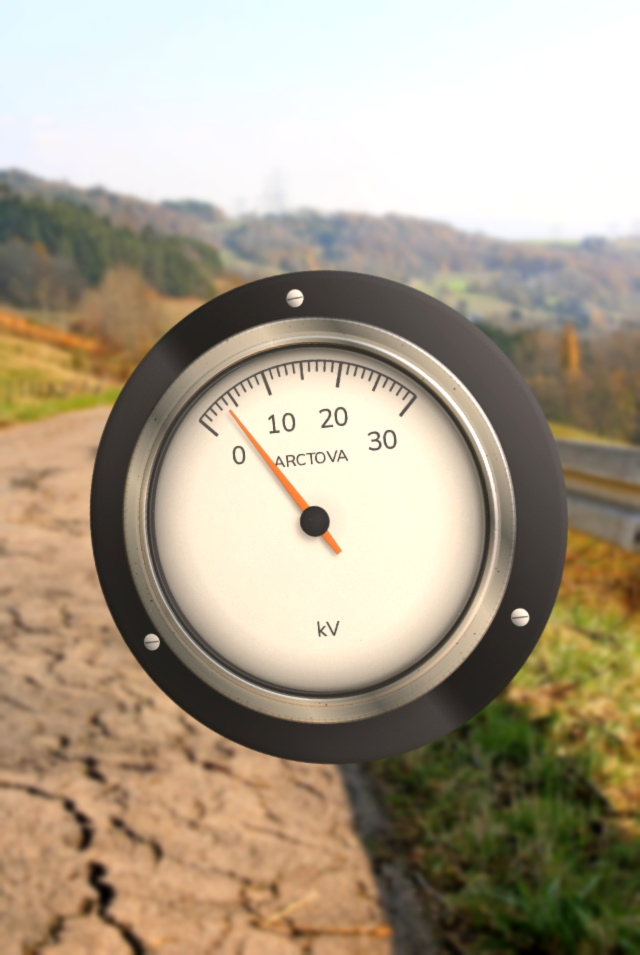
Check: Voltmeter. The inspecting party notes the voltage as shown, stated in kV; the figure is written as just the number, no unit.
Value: 4
